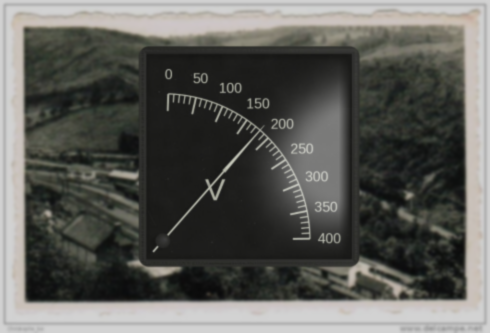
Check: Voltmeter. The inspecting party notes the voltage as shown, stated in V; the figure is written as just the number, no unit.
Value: 180
